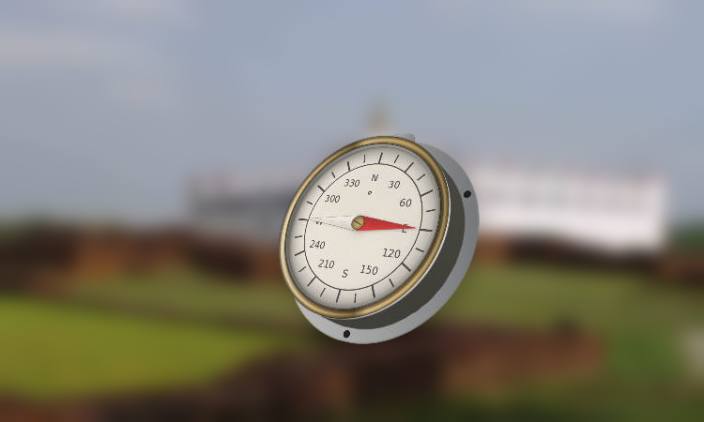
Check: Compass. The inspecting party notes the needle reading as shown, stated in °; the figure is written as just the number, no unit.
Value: 90
